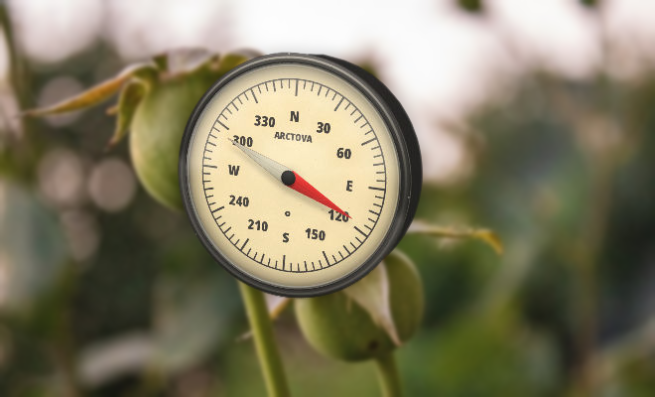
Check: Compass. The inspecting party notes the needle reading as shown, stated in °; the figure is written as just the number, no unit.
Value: 115
